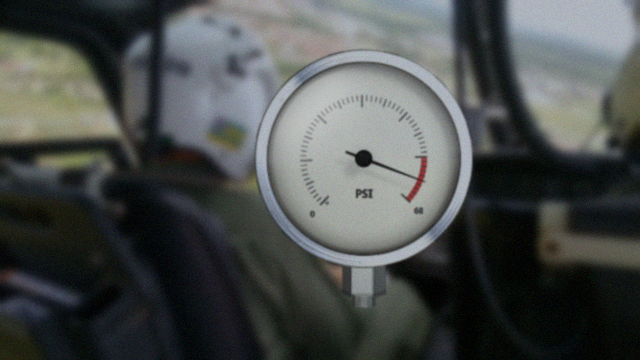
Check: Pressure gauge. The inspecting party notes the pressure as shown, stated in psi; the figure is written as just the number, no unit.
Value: 55
